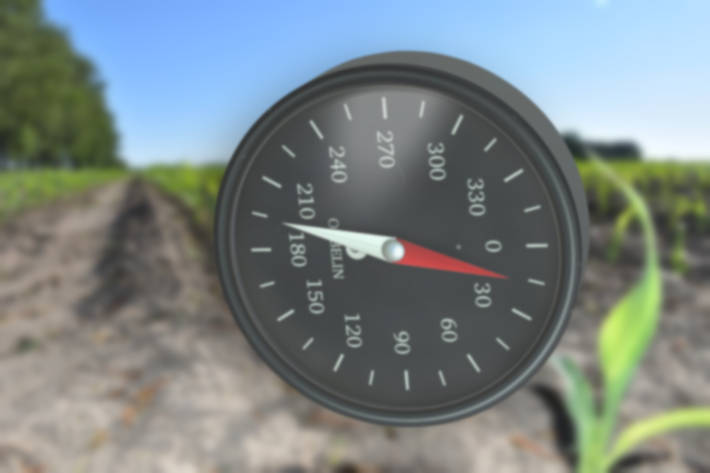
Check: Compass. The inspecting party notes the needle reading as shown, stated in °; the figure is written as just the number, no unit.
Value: 15
